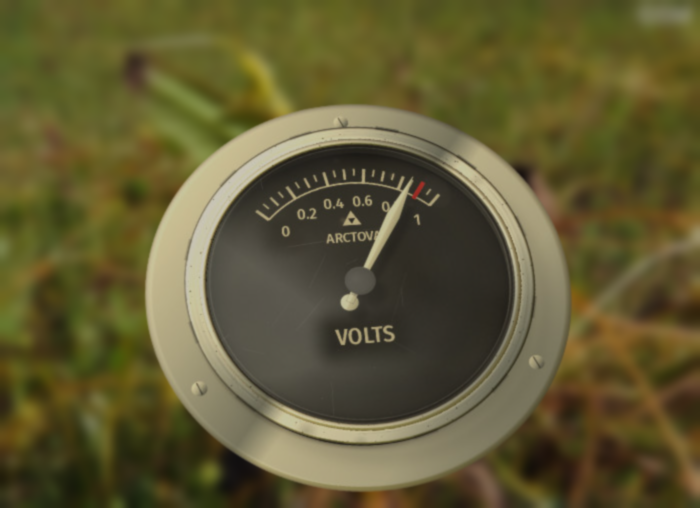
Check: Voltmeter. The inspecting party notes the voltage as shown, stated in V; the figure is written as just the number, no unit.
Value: 0.85
